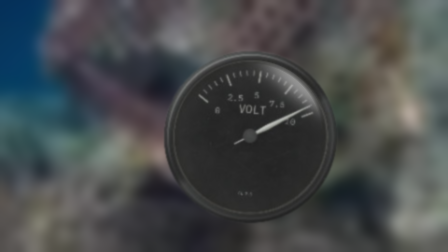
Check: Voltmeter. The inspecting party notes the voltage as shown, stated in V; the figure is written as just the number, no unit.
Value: 9.5
